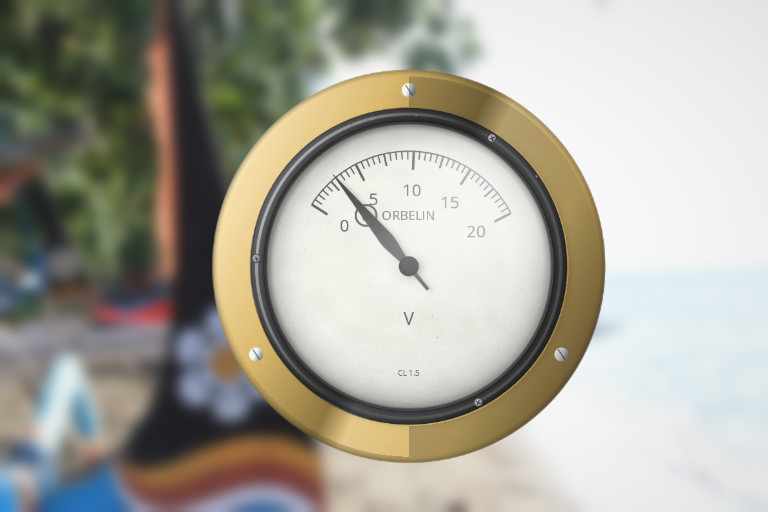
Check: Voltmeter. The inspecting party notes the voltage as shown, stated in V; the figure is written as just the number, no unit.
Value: 3
